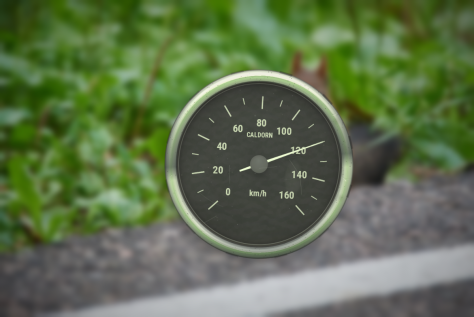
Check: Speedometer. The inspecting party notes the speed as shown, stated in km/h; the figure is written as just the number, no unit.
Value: 120
